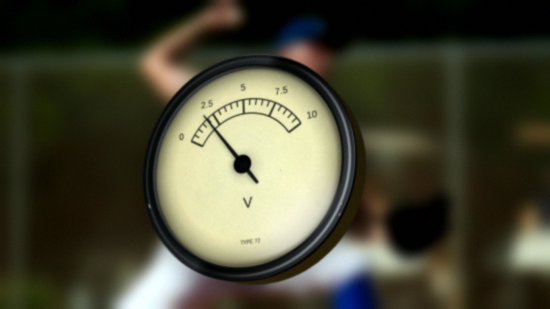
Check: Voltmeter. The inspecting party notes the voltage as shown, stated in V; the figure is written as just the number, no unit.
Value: 2
